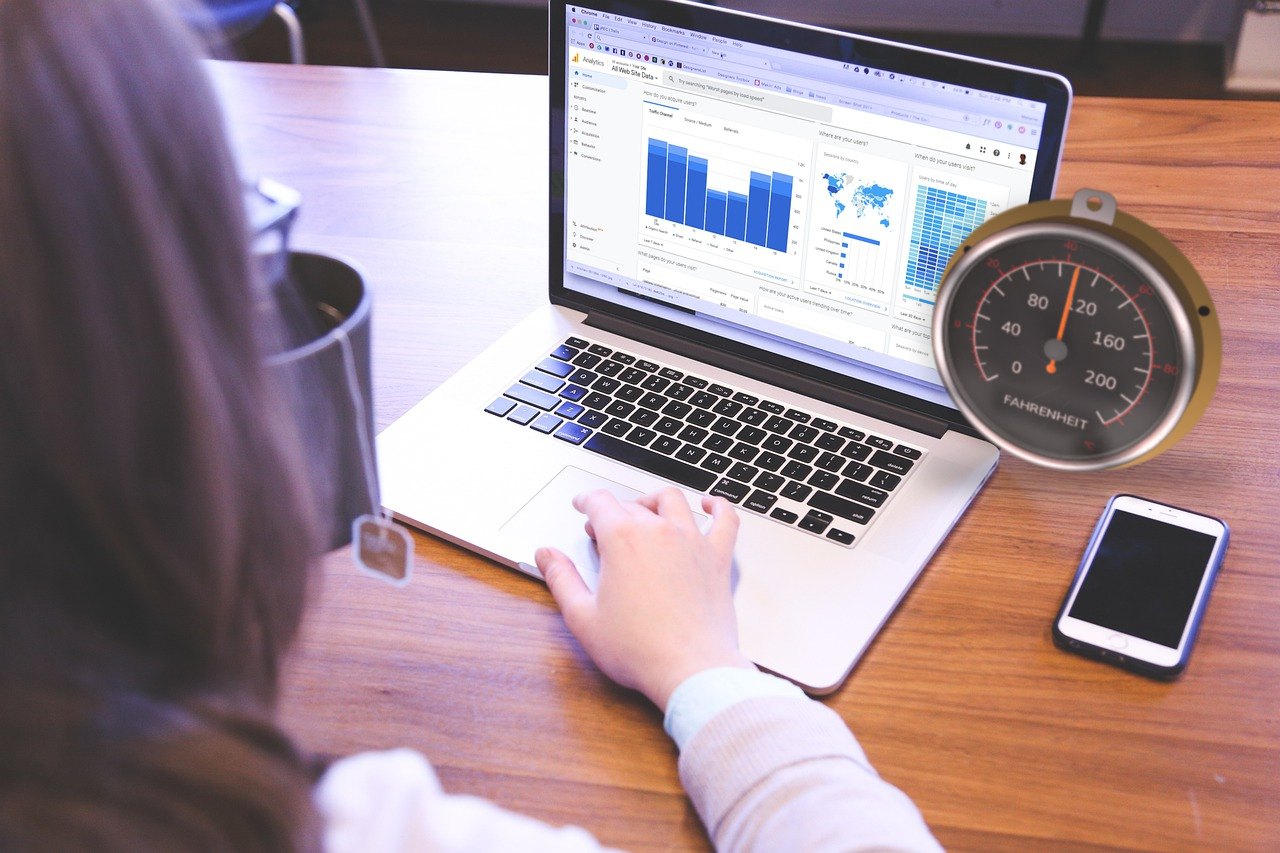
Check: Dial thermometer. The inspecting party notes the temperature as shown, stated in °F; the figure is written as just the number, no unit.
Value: 110
